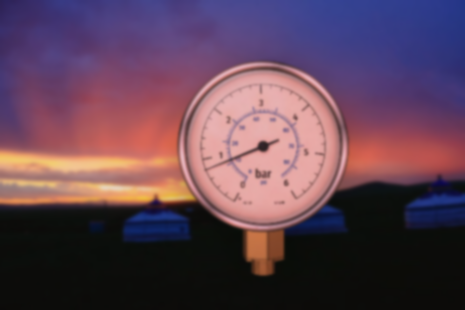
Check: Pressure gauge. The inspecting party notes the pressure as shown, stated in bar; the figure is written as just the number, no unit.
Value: 0.8
